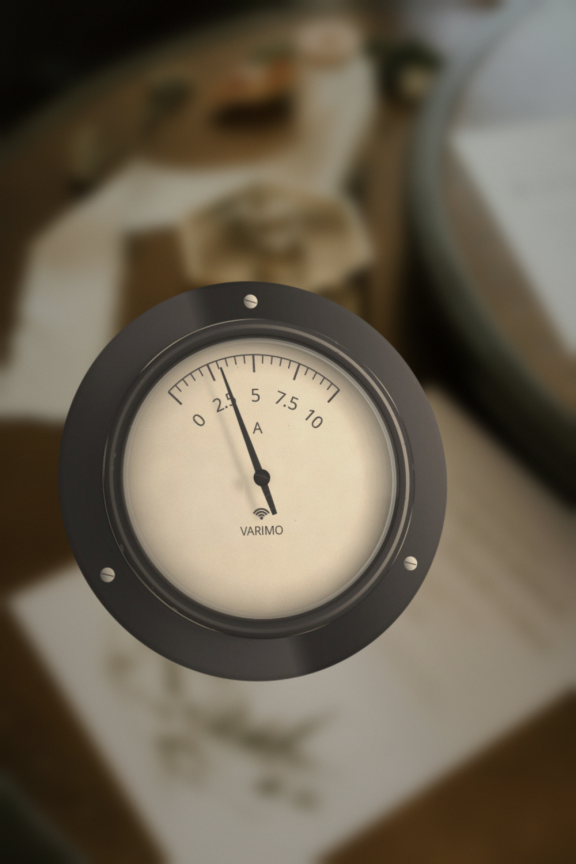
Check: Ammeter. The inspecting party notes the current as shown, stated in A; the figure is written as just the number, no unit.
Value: 3
